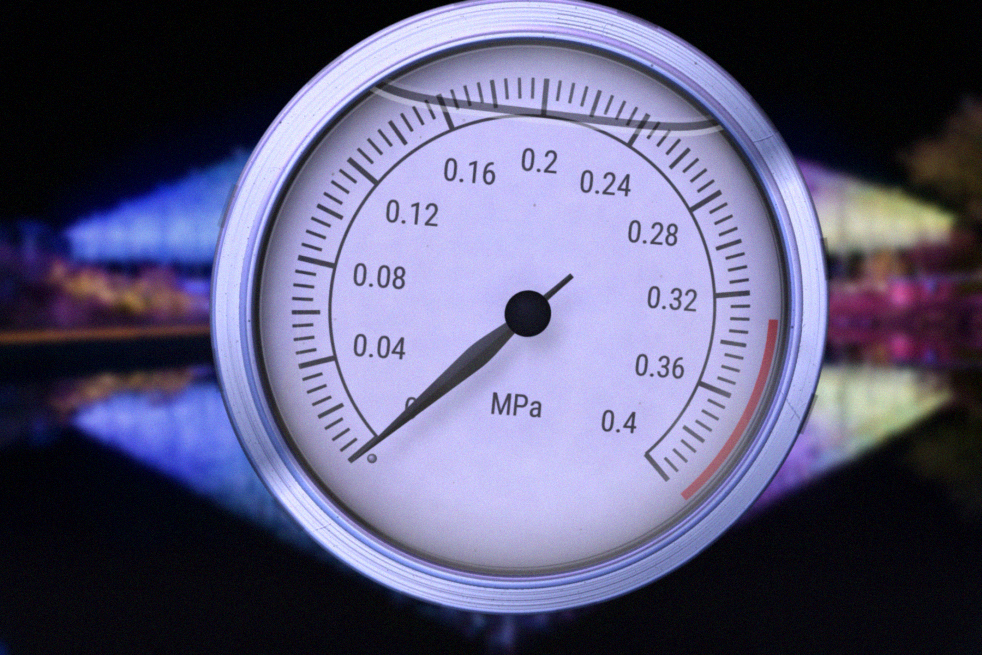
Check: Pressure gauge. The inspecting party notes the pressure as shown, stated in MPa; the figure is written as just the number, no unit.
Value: 0
